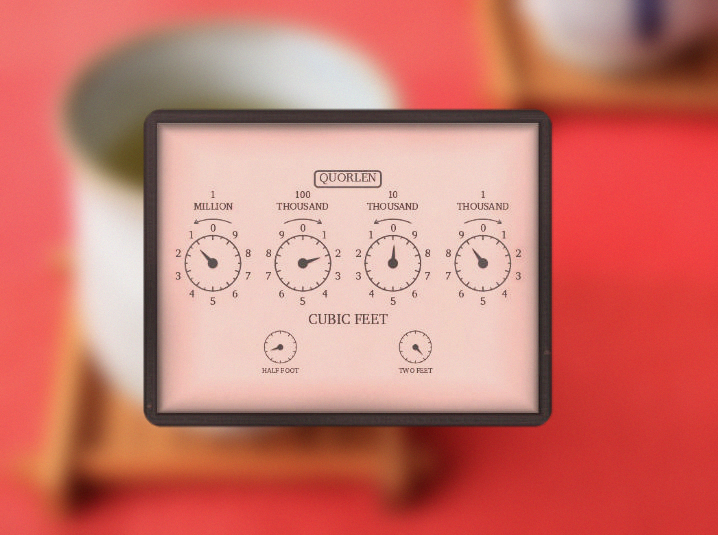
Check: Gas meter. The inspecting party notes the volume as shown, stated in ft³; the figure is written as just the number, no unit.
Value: 119900
